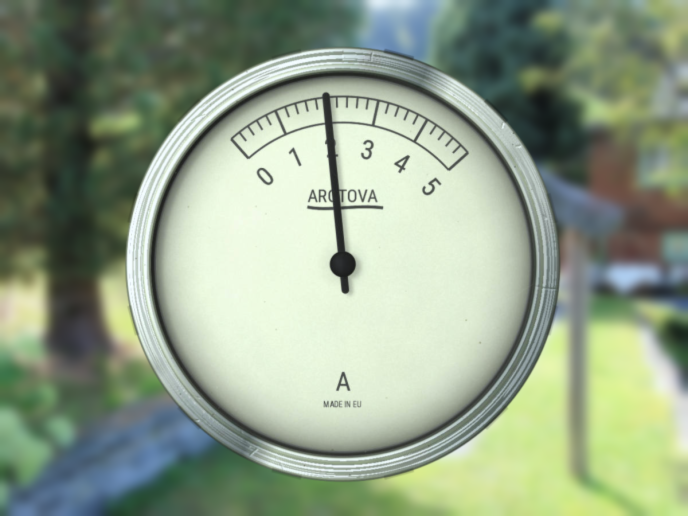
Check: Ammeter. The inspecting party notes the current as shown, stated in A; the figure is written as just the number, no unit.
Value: 2
